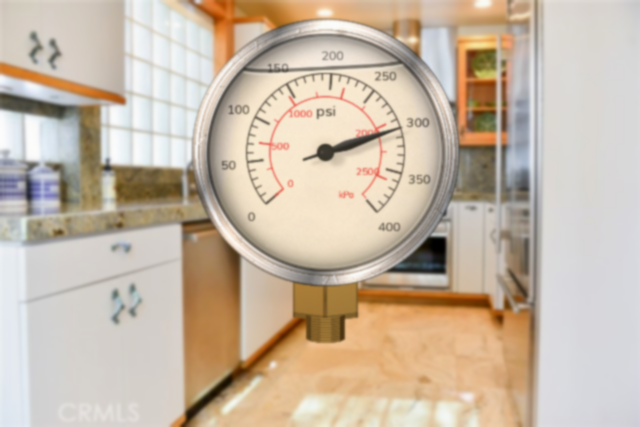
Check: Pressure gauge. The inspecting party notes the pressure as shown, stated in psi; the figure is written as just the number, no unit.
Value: 300
